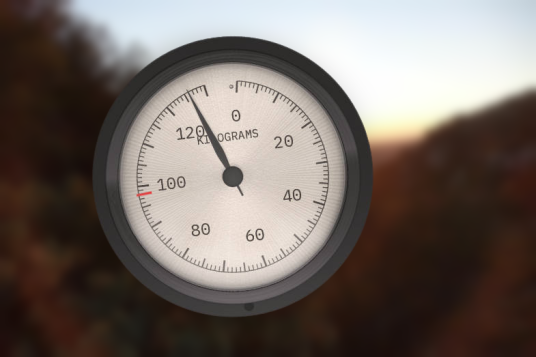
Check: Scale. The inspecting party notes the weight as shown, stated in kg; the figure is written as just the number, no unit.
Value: 126
